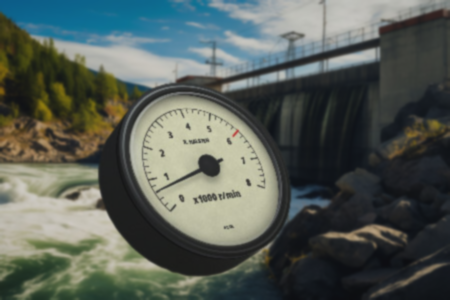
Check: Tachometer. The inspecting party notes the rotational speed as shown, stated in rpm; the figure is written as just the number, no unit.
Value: 600
